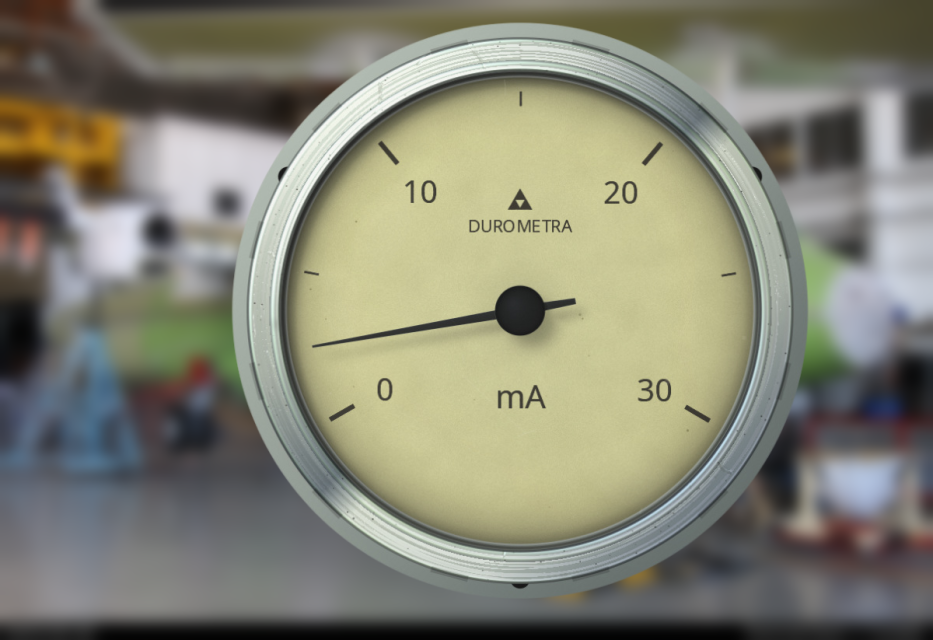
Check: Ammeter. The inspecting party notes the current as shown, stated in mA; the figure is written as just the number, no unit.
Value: 2.5
